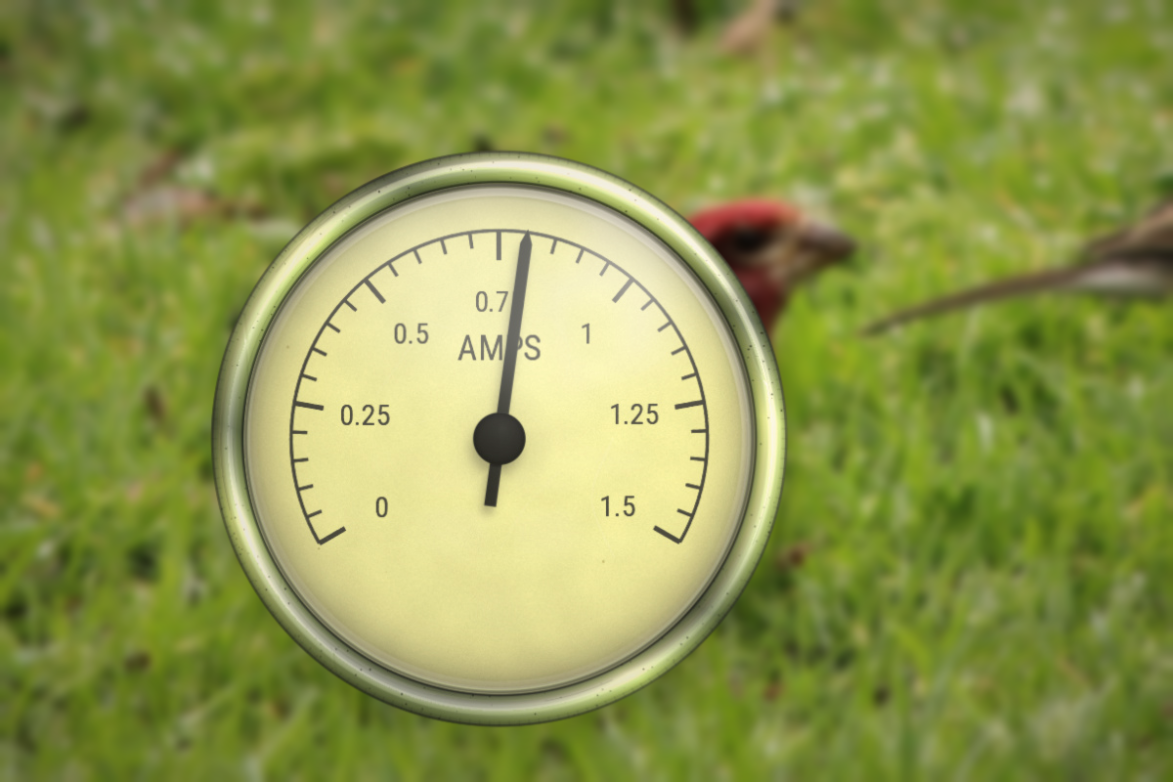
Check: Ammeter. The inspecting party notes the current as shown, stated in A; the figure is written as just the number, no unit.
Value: 0.8
